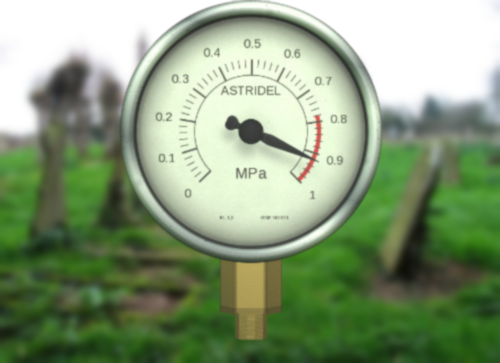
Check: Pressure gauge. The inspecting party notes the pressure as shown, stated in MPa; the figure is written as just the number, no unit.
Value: 0.92
